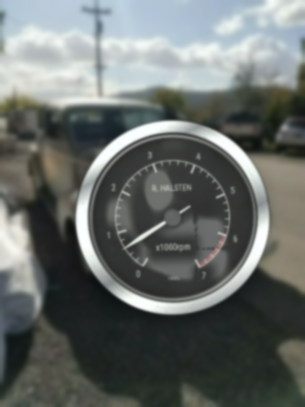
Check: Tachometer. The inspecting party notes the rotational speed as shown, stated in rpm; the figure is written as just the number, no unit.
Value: 600
